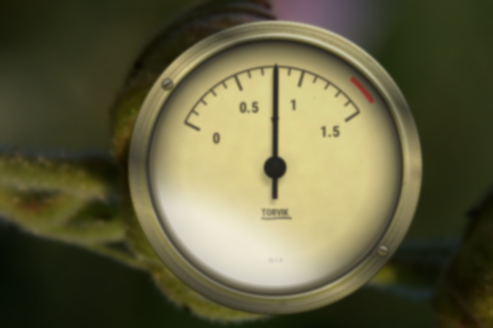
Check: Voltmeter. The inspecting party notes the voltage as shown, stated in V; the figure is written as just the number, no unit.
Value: 0.8
